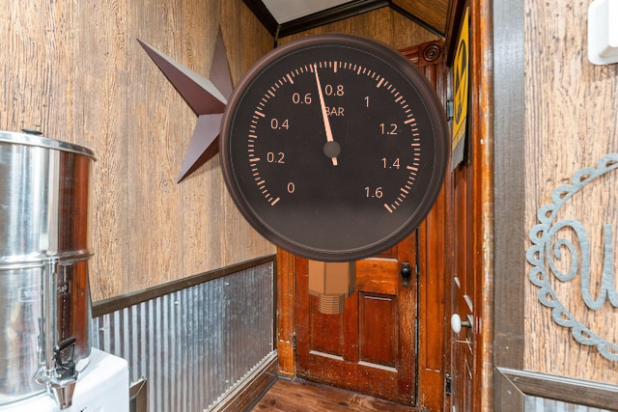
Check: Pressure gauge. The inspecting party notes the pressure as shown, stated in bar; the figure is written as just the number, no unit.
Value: 0.72
